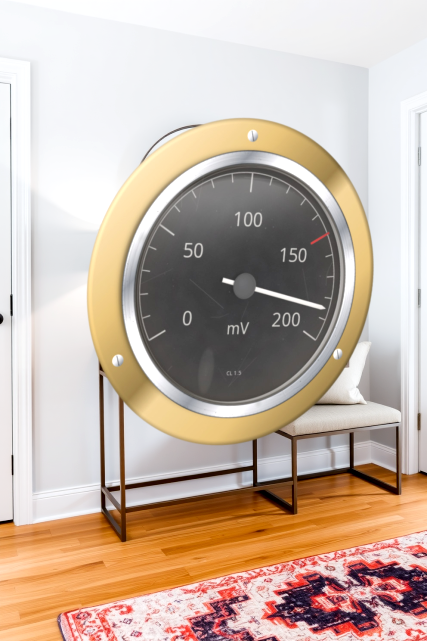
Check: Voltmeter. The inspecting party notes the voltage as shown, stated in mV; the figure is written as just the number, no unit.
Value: 185
